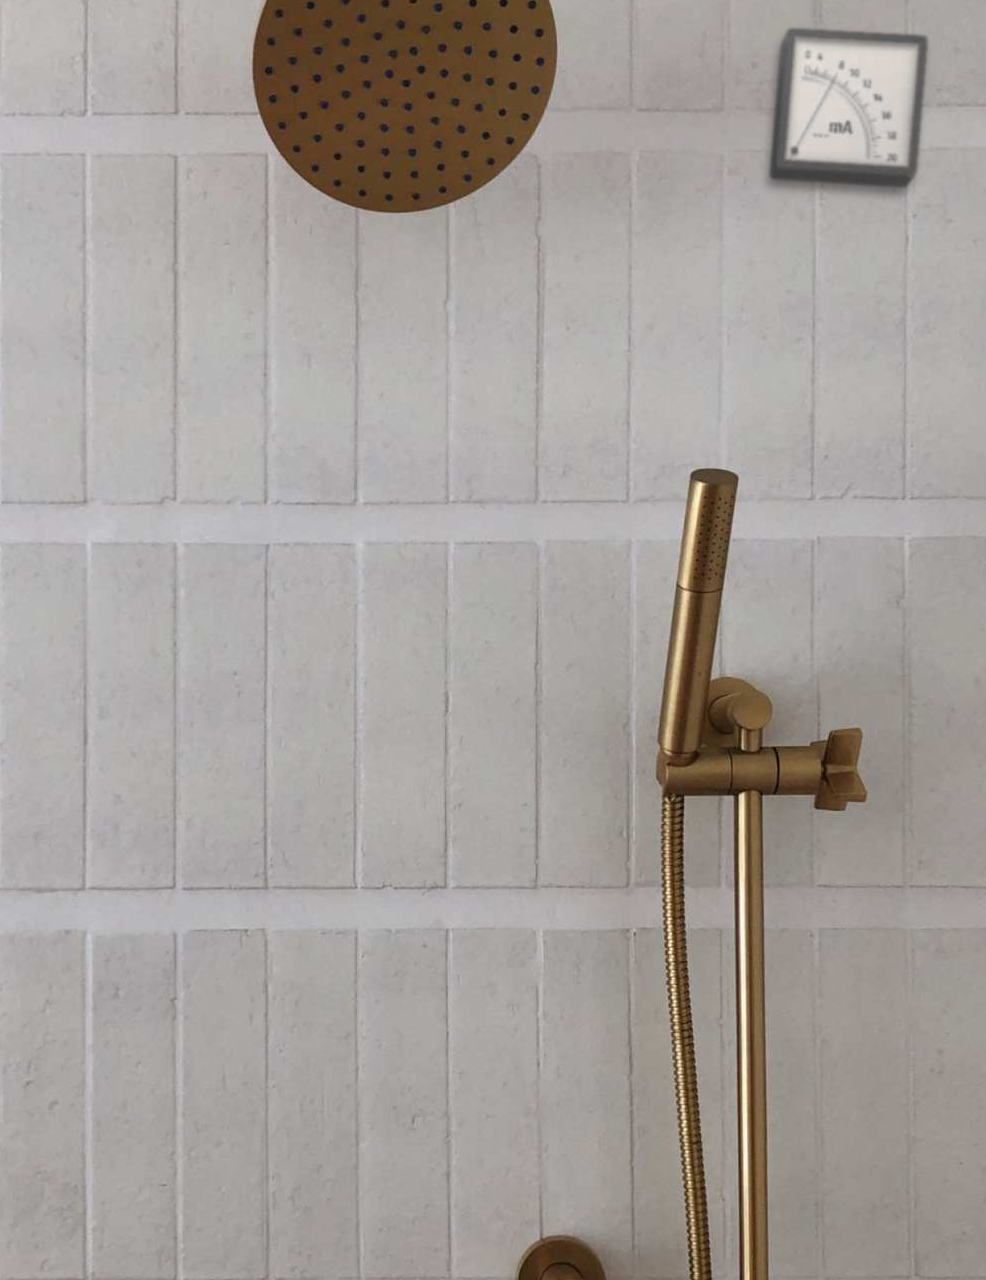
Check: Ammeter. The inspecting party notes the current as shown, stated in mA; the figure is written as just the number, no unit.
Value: 8
